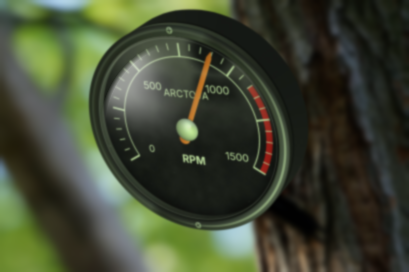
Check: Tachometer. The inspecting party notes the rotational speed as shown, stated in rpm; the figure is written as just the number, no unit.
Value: 900
